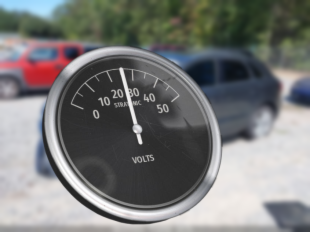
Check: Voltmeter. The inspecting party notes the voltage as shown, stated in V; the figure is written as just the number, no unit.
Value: 25
